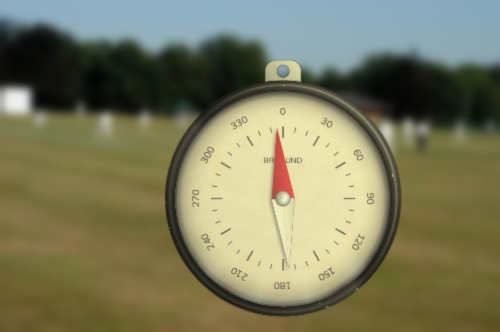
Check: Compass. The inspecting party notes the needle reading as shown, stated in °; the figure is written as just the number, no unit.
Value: 355
